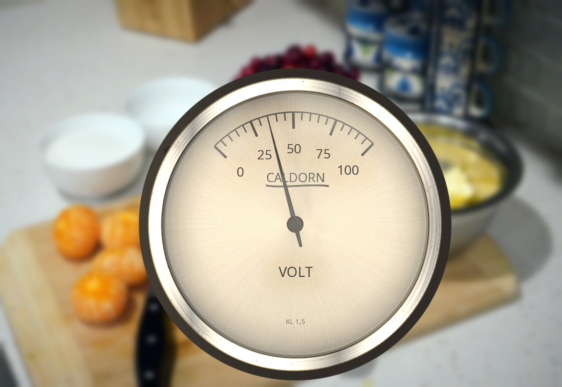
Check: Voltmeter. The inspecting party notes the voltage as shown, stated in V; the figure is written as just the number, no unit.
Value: 35
